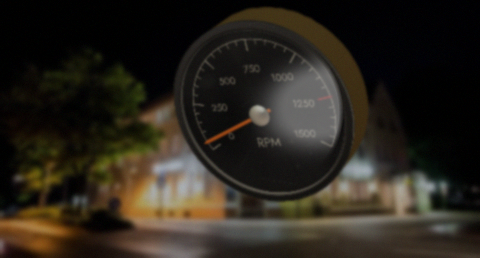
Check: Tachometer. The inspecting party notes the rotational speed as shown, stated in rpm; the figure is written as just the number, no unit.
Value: 50
